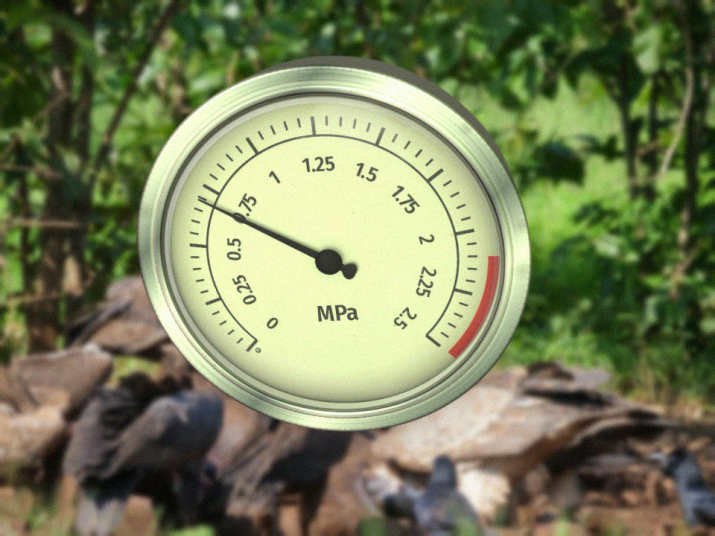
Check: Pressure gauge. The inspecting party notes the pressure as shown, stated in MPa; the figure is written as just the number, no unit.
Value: 0.7
